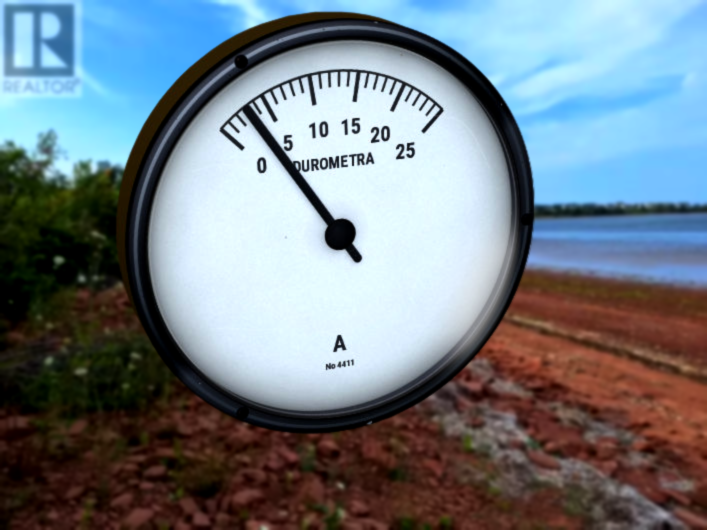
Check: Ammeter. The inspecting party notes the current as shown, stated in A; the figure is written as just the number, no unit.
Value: 3
